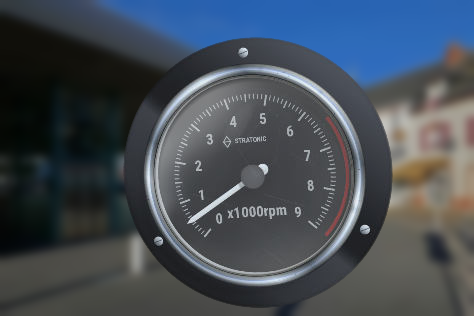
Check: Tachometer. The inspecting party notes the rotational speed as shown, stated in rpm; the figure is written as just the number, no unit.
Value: 500
